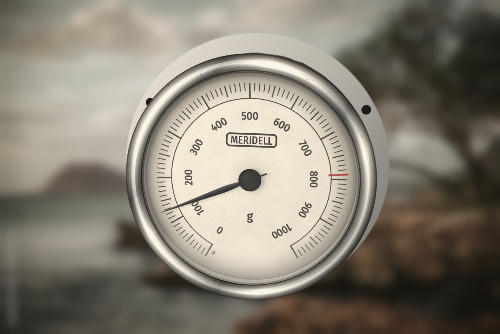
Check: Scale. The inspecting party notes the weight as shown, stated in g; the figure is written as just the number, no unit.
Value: 130
